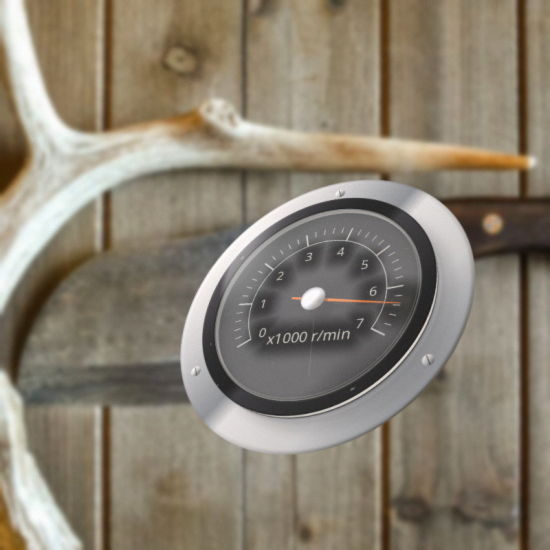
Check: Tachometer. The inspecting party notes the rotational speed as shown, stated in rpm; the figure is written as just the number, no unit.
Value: 6400
